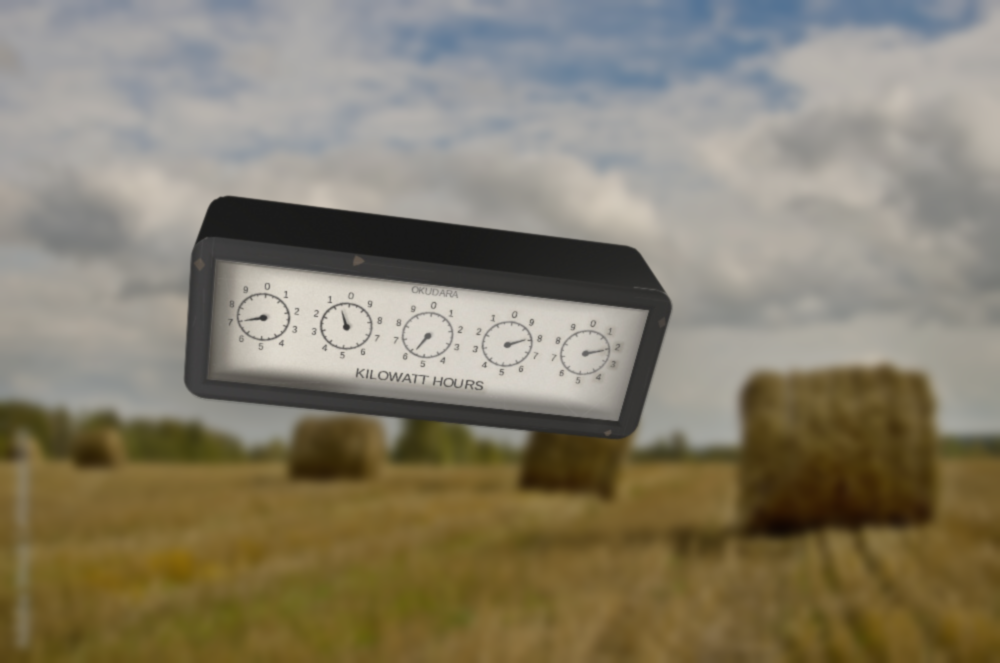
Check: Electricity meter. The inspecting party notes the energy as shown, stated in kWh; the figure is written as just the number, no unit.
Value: 70582
